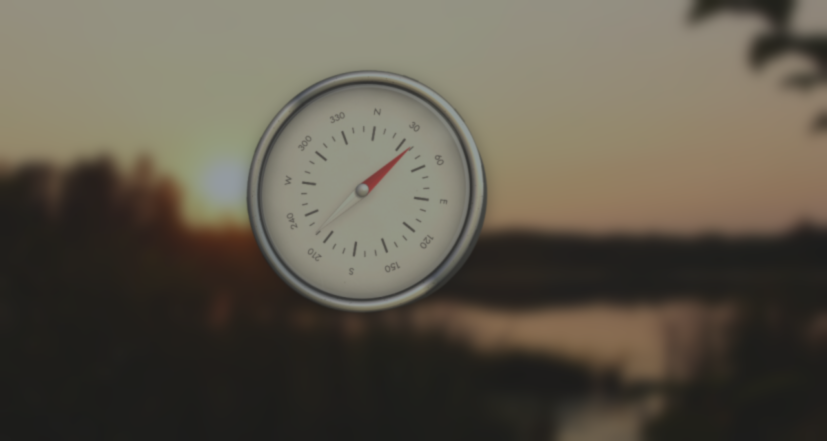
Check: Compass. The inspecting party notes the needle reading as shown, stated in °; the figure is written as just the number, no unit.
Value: 40
